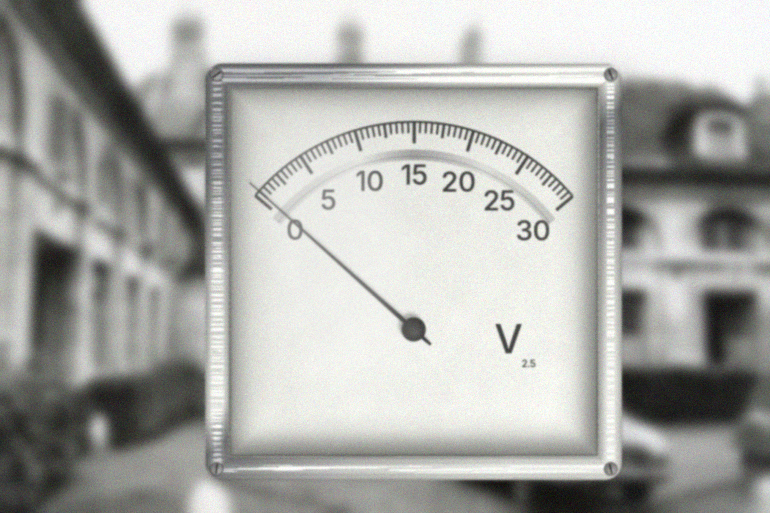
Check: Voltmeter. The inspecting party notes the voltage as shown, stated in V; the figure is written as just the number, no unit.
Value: 0.5
